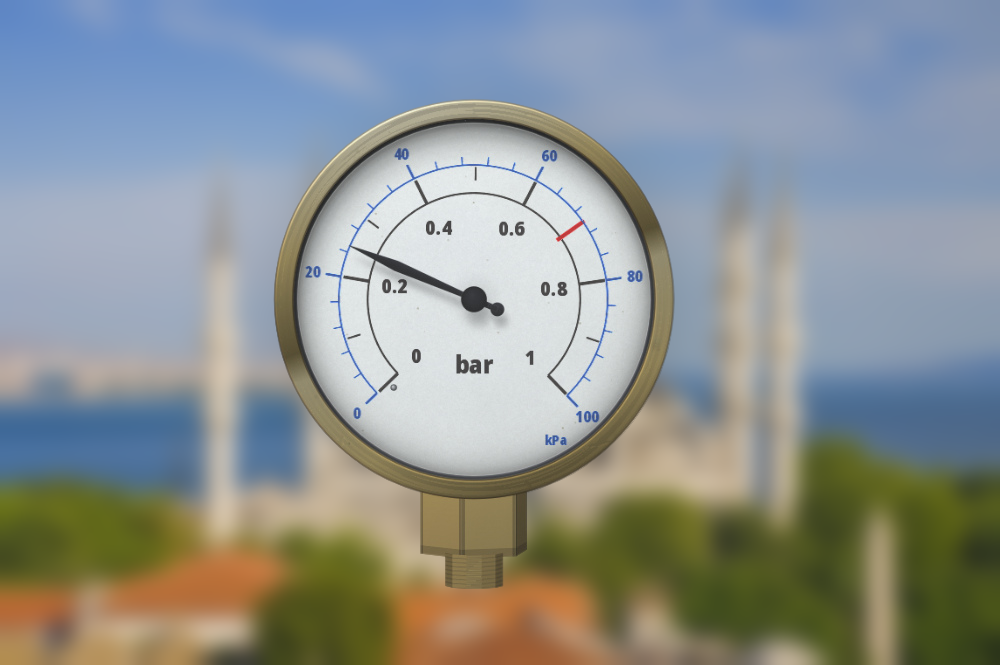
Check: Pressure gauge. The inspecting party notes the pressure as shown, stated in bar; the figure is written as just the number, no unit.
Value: 0.25
